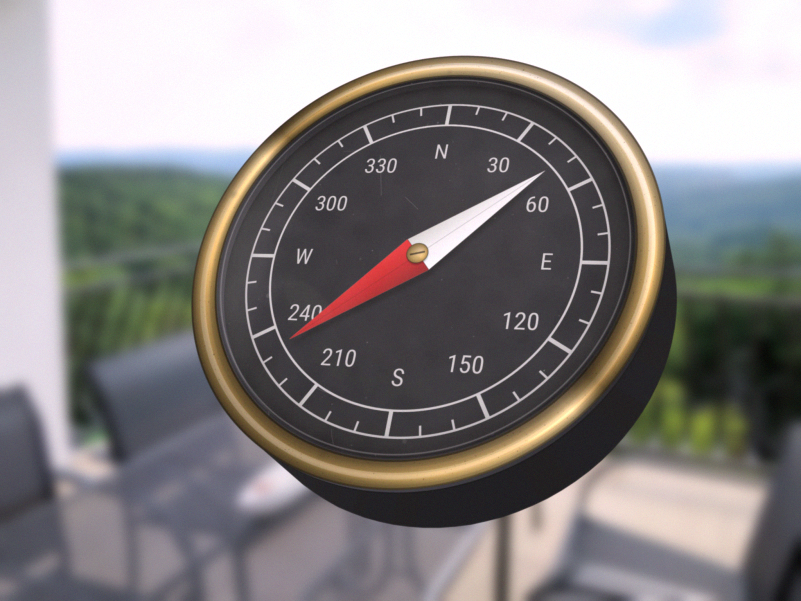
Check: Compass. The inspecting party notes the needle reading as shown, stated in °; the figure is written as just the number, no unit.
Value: 230
